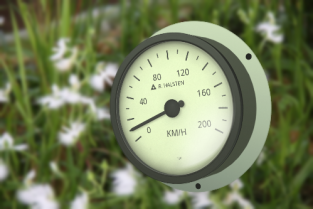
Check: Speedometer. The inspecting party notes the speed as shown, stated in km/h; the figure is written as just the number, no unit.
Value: 10
